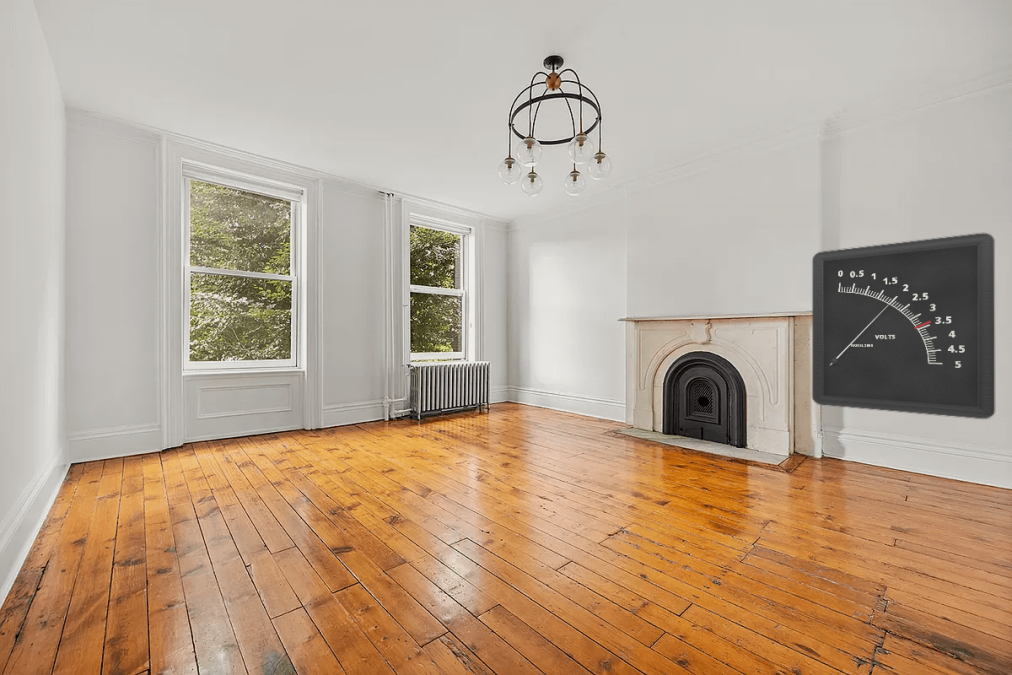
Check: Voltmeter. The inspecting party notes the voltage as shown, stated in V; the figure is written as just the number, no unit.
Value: 2
